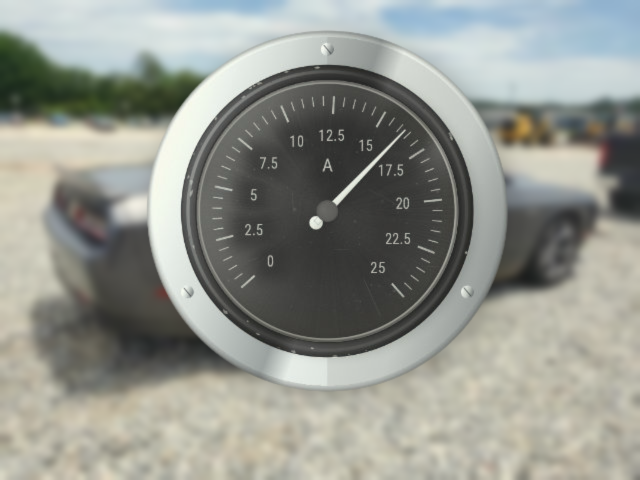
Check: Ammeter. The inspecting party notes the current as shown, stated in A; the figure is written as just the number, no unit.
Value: 16.25
